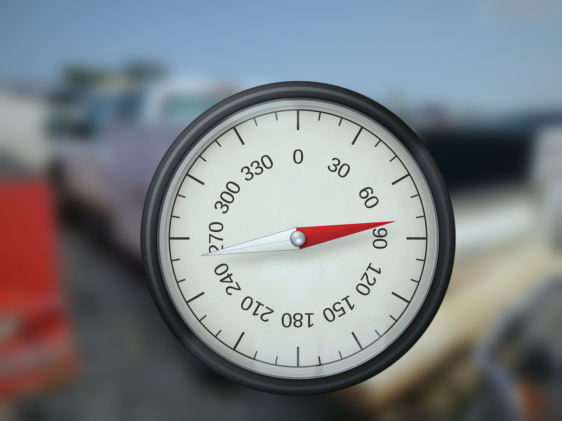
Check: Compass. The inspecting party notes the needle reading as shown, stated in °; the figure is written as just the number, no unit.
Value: 80
